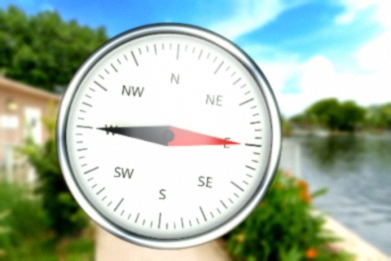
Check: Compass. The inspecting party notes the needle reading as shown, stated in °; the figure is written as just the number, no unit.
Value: 90
